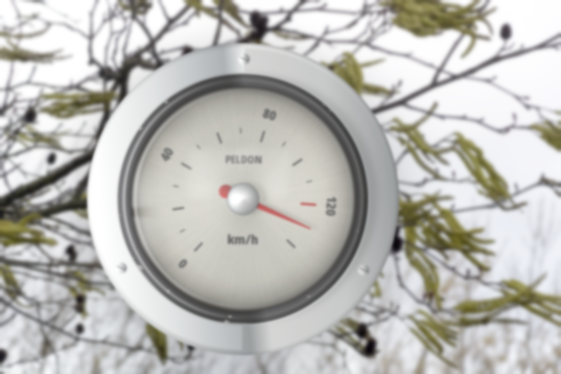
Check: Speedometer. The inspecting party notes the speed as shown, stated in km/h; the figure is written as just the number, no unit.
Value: 130
